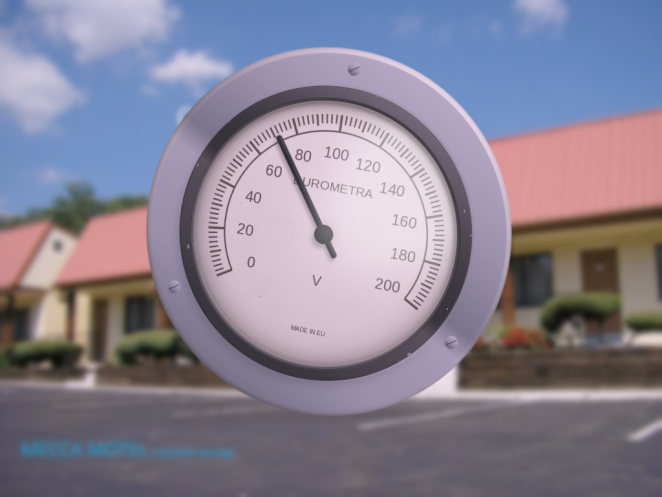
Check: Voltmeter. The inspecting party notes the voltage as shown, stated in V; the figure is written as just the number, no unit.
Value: 72
